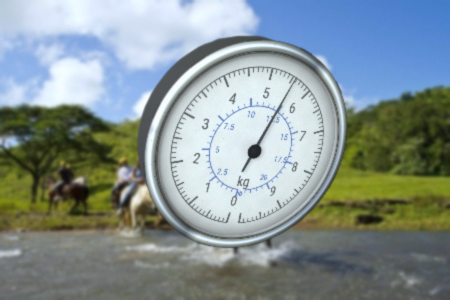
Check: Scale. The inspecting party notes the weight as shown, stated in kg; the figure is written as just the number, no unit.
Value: 5.5
